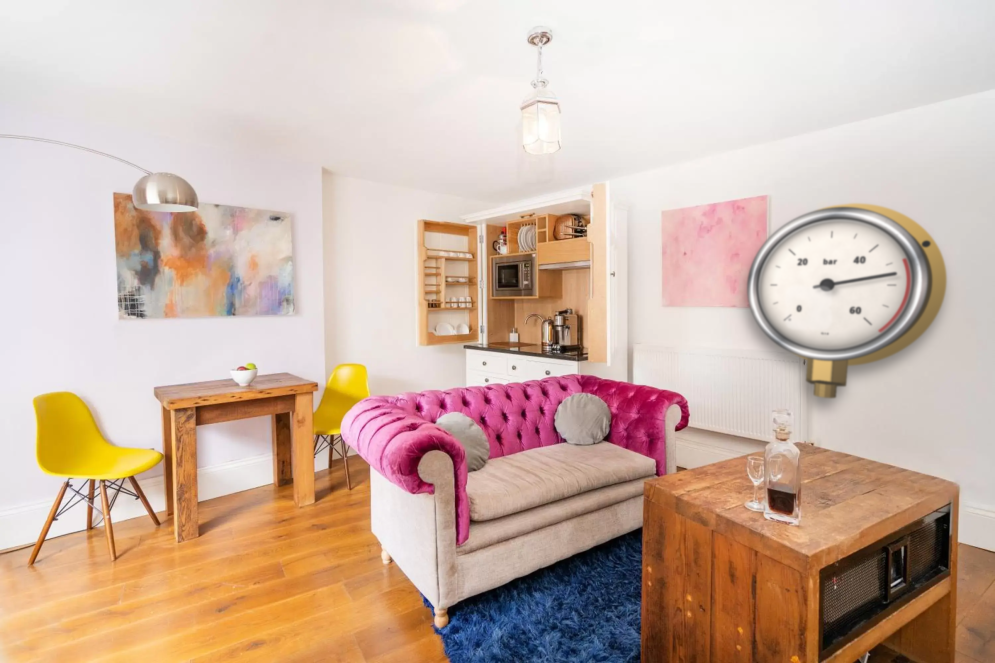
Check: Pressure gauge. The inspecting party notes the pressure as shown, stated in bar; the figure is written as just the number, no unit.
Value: 47.5
